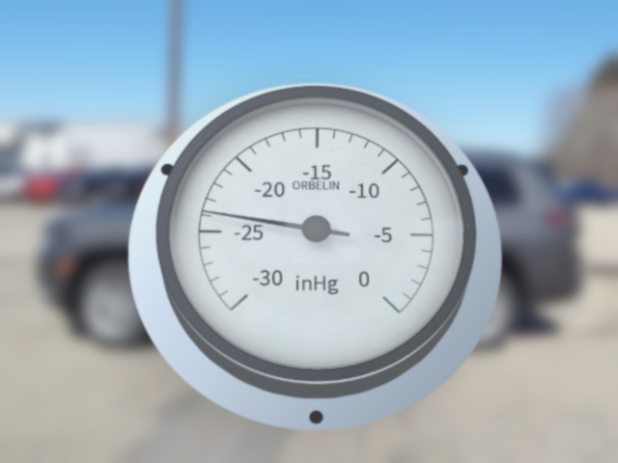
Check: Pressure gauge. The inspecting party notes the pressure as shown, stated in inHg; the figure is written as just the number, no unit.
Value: -24
